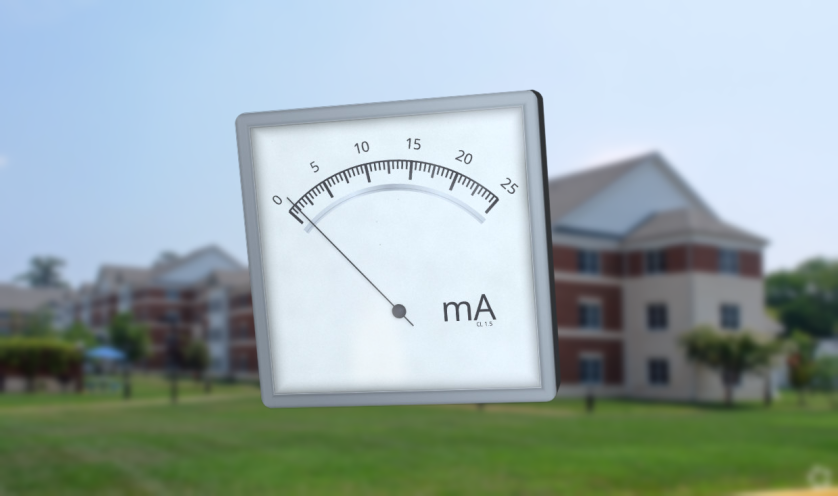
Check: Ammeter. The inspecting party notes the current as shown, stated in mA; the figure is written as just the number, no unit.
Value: 1
